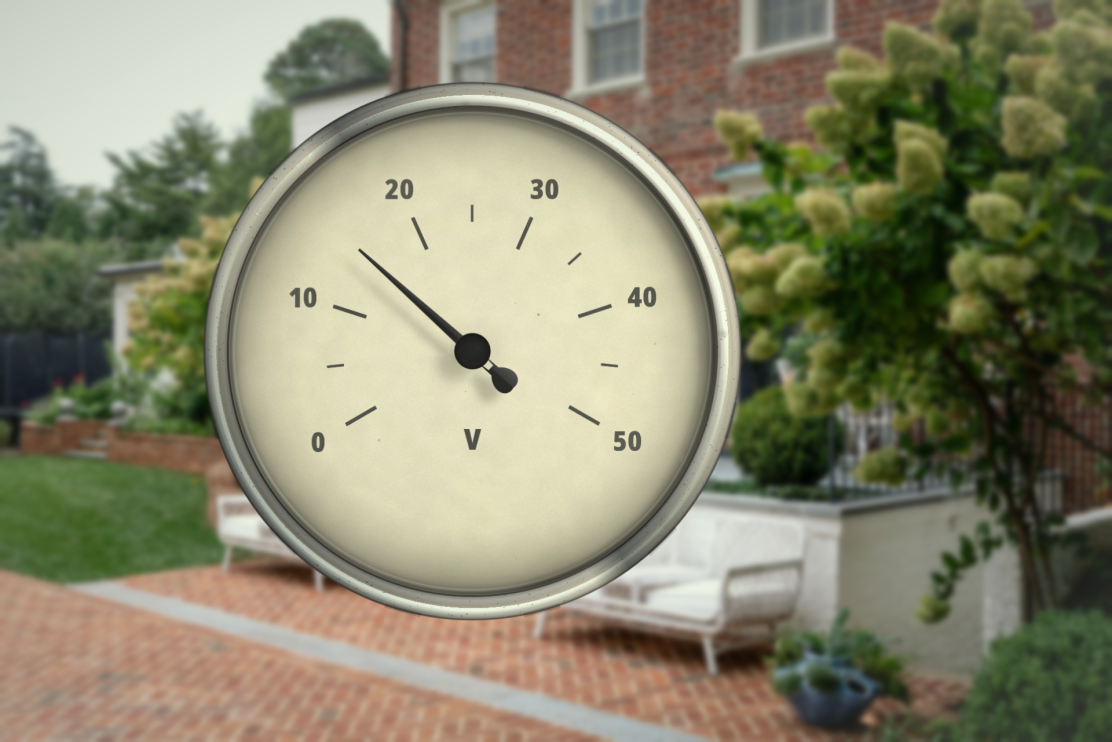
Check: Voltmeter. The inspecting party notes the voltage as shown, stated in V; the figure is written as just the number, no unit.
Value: 15
